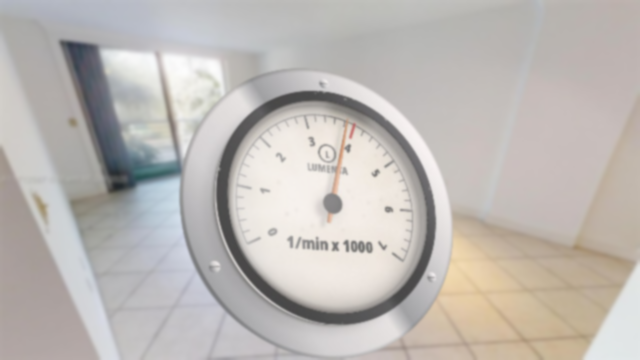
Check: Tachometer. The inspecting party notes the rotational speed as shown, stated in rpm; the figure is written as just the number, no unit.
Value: 3800
